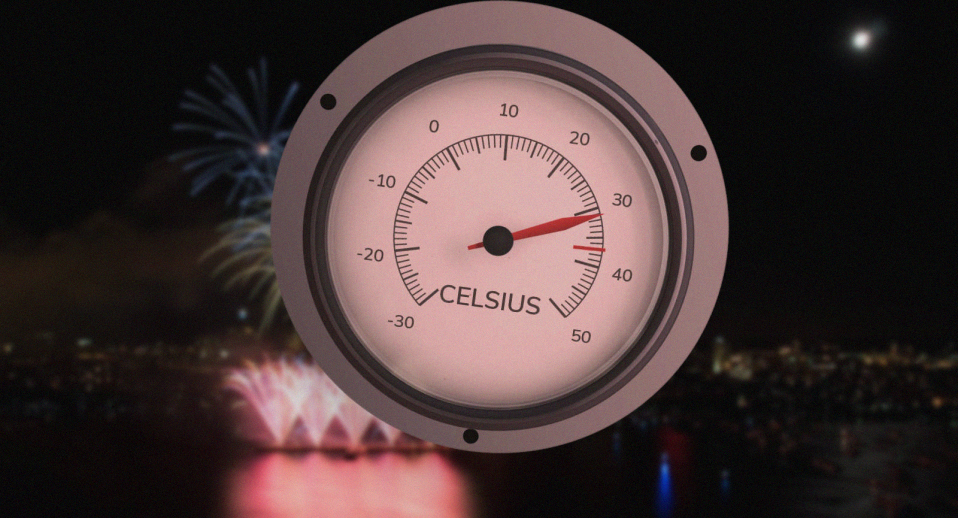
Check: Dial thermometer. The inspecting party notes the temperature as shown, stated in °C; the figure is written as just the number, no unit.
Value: 31
